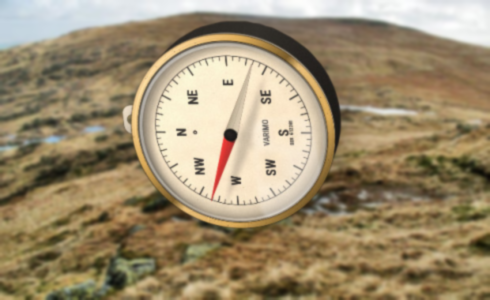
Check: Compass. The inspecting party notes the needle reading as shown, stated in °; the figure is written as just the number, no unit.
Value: 290
